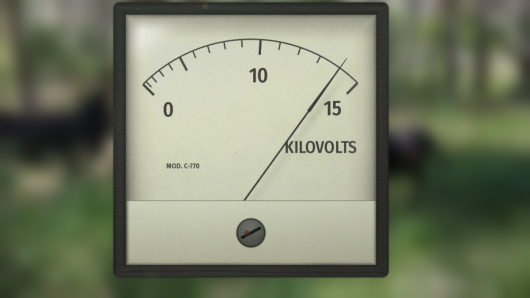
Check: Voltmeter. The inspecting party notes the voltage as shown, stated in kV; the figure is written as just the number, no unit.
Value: 14
